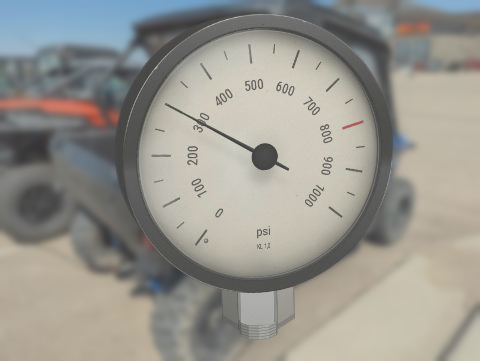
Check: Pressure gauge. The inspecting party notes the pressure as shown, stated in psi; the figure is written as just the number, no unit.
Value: 300
